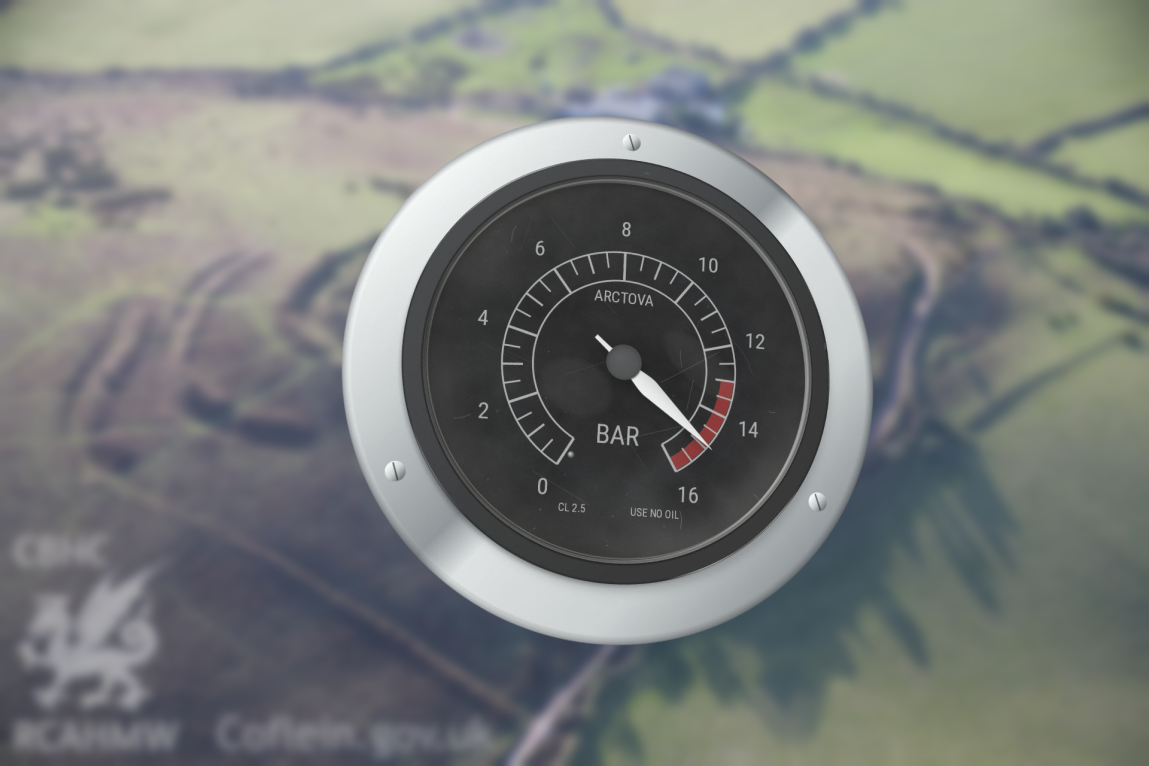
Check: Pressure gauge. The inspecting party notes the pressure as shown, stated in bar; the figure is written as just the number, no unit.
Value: 15
